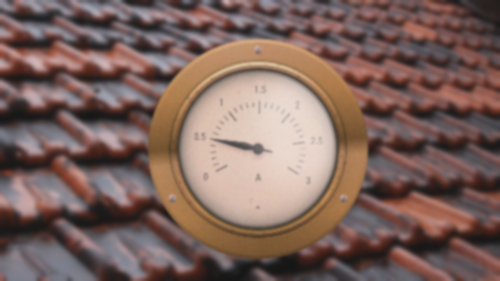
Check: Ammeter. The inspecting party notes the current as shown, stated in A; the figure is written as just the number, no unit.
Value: 0.5
